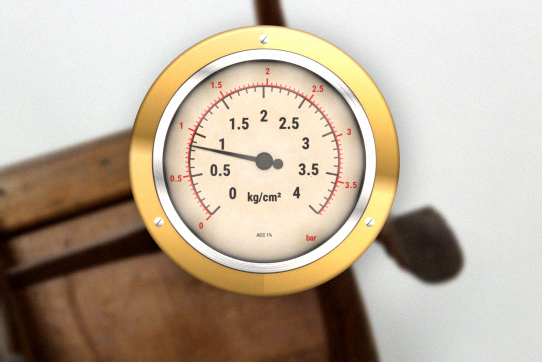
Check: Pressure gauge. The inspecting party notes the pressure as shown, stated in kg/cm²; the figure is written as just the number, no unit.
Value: 0.85
